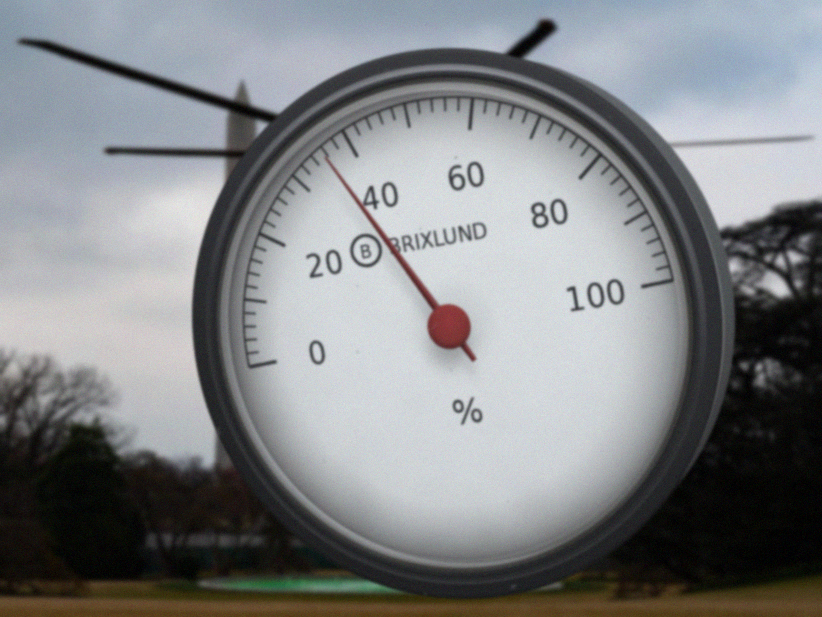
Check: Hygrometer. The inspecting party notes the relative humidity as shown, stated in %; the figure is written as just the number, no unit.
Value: 36
